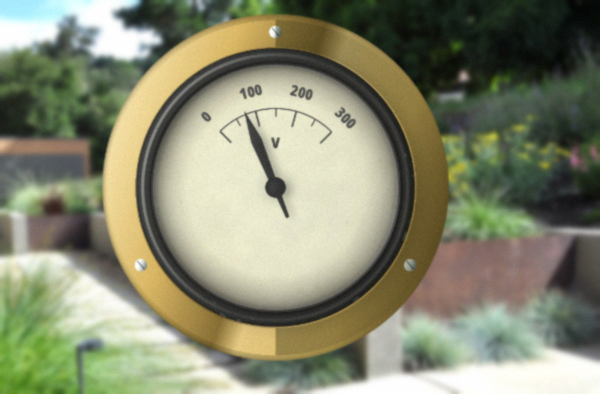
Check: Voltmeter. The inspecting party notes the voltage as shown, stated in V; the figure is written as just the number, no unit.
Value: 75
